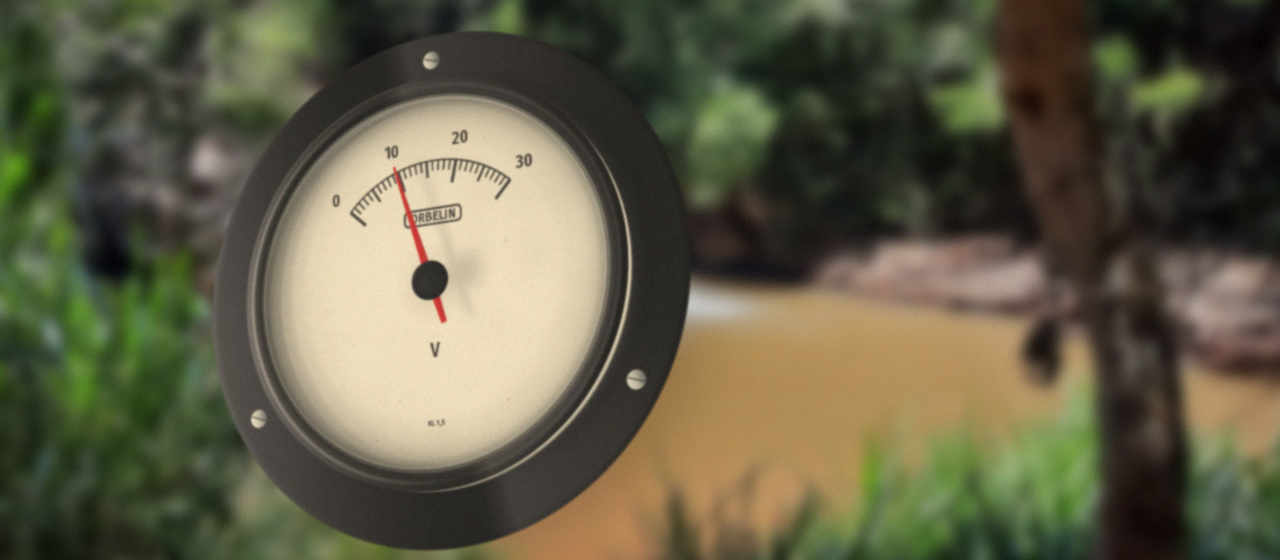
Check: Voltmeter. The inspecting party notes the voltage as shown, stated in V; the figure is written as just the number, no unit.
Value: 10
